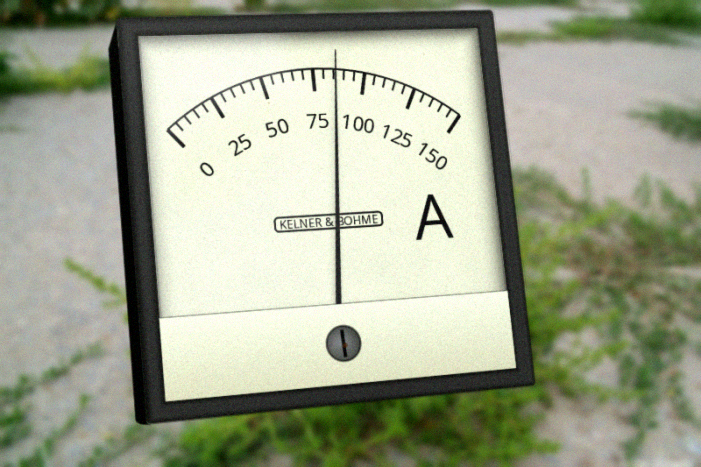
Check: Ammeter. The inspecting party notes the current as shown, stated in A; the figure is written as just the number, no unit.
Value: 85
